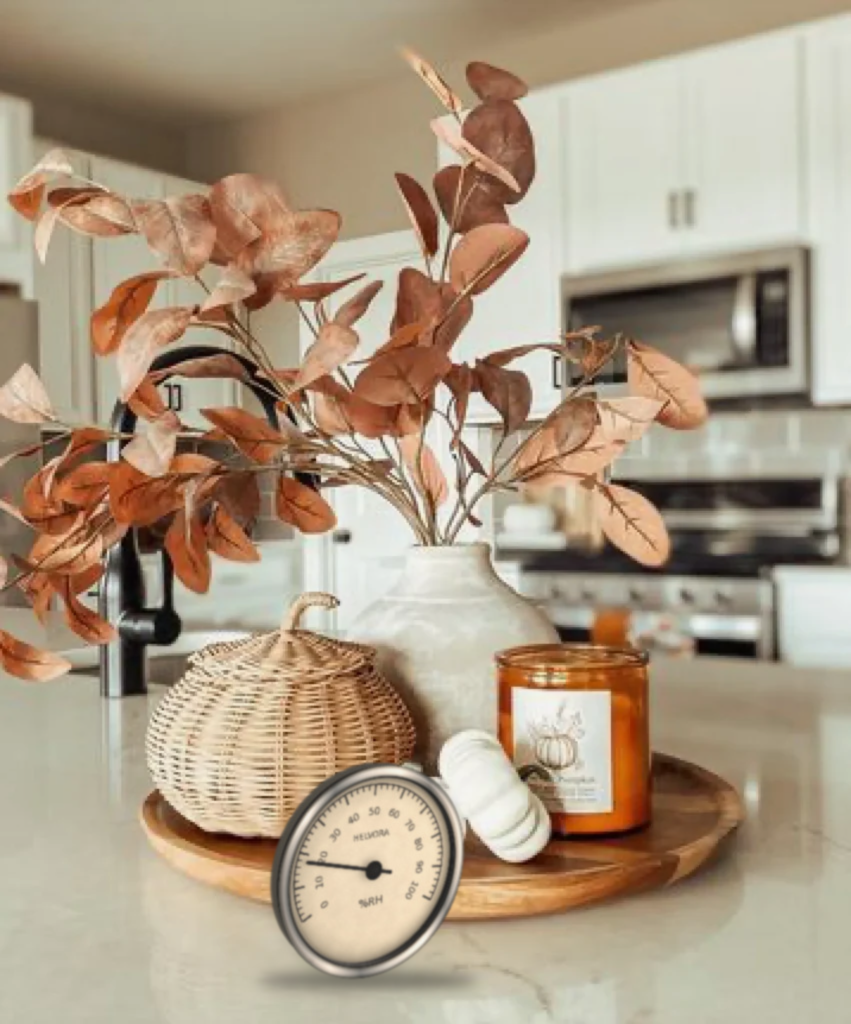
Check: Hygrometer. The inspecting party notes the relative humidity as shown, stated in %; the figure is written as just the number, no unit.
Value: 18
